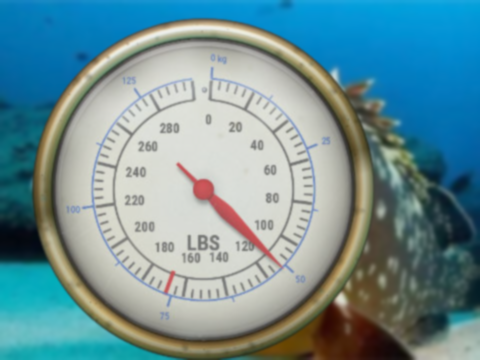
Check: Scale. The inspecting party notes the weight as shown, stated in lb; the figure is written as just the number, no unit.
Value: 112
